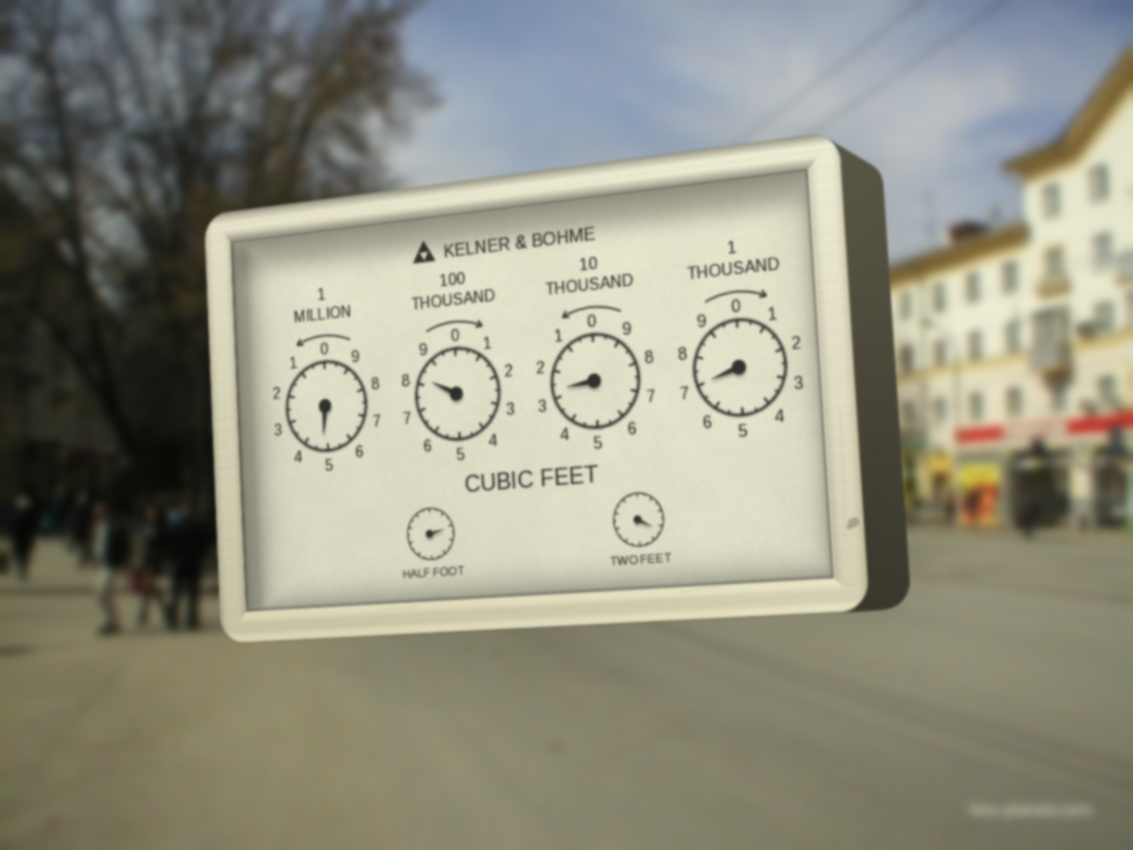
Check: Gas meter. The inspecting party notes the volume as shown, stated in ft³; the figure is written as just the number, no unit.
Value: 482700
